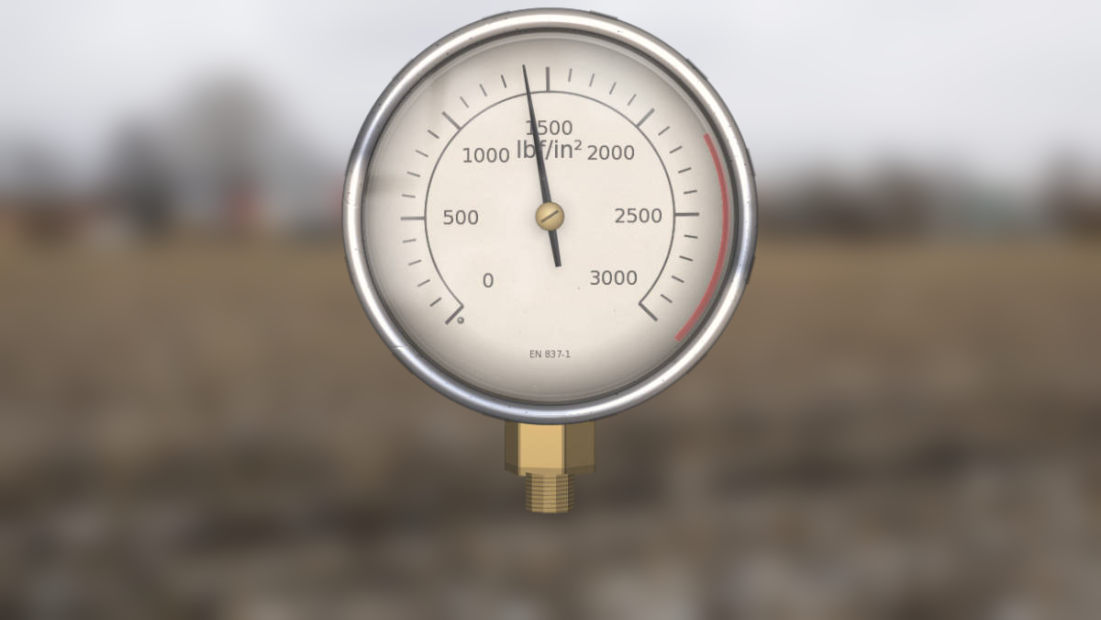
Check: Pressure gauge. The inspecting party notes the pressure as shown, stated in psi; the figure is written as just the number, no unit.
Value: 1400
